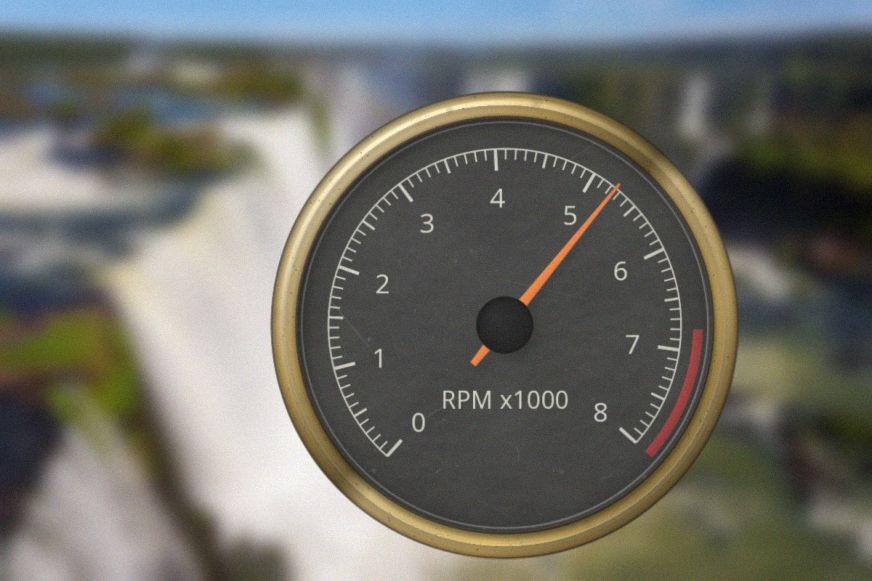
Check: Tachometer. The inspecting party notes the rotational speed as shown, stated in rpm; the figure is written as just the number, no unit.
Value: 5250
